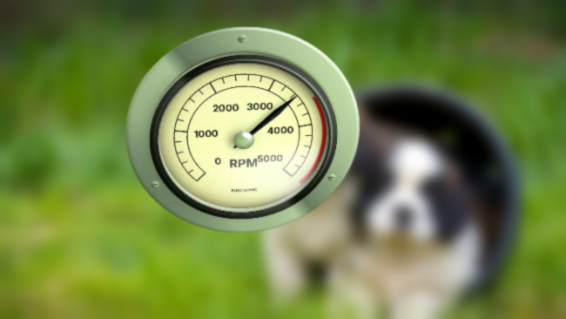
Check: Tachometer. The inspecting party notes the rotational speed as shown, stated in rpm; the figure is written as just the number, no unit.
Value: 3400
